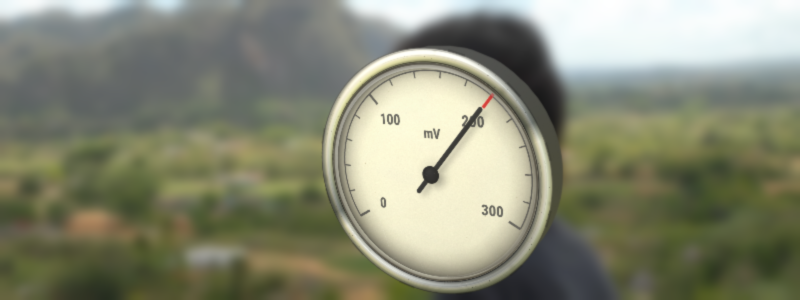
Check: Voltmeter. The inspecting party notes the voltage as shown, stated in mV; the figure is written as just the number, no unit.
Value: 200
